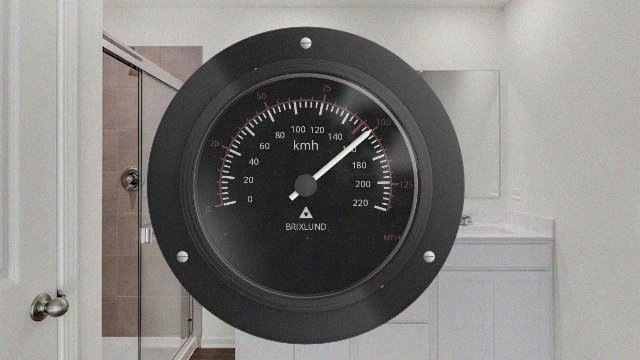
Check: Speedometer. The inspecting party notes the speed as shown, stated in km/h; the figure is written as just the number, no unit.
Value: 160
